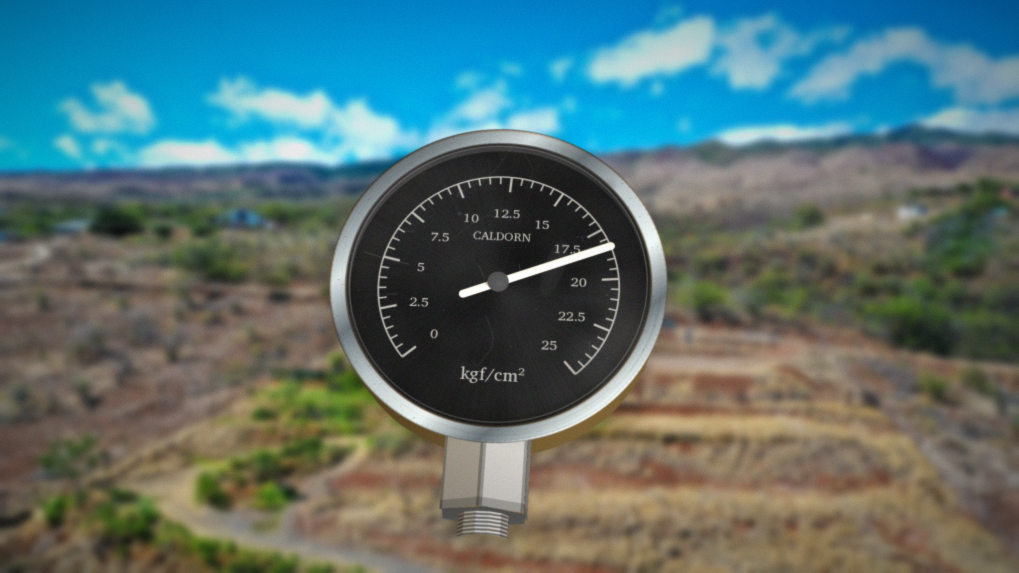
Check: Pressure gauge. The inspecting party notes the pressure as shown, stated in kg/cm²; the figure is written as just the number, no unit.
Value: 18.5
